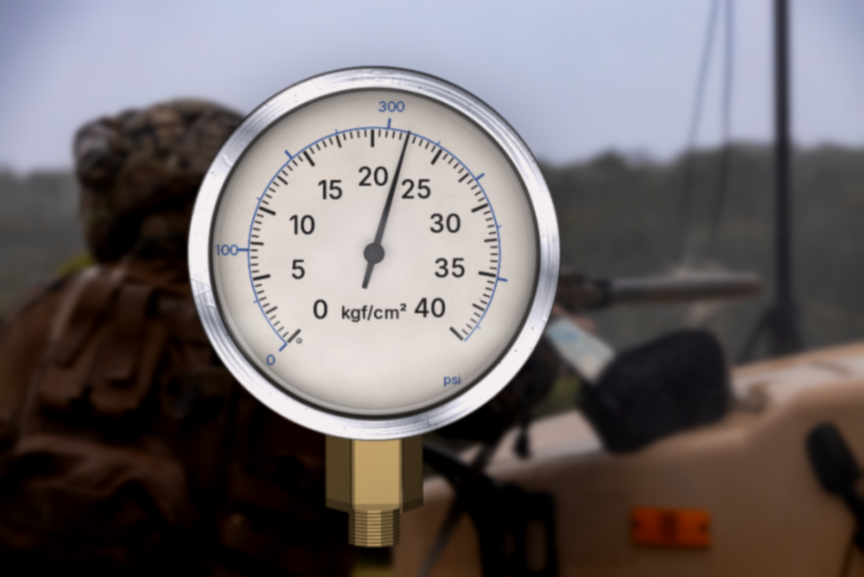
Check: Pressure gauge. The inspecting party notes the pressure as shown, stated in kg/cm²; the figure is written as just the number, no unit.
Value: 22.5
